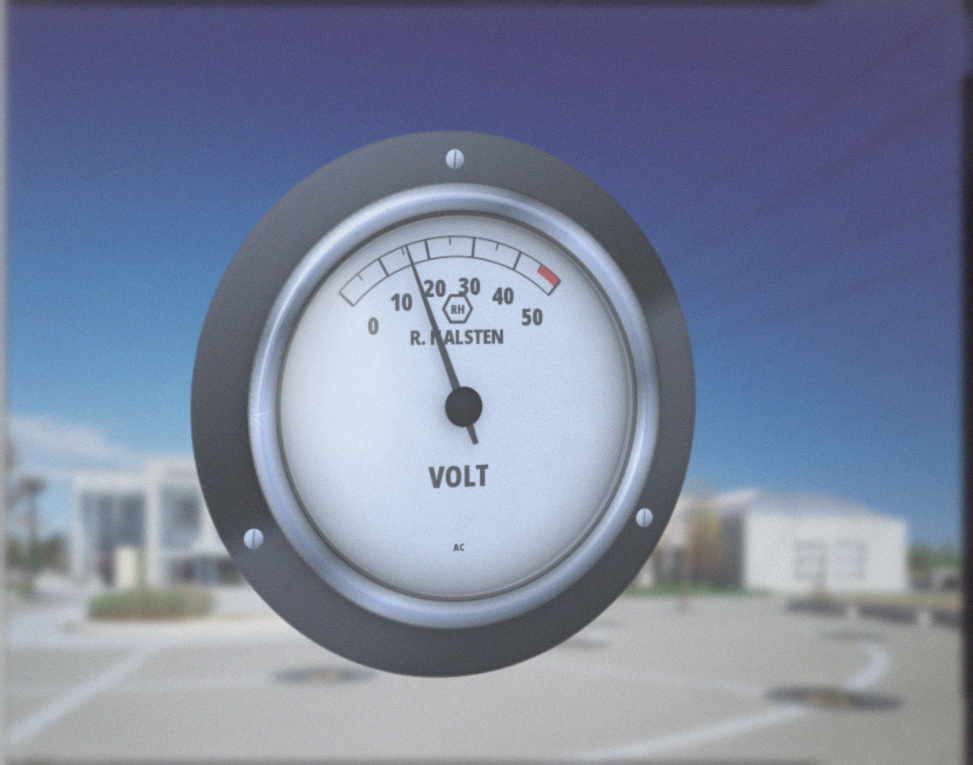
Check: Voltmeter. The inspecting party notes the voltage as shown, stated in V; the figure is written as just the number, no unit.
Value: 15
